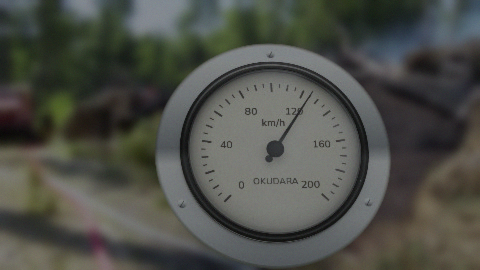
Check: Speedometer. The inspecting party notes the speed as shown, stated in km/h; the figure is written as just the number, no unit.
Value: 125
